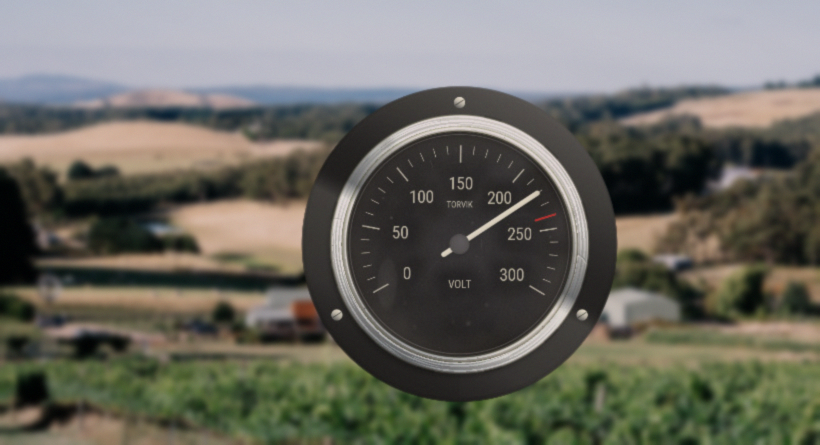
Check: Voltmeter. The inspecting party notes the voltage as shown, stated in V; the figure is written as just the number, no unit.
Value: 220
